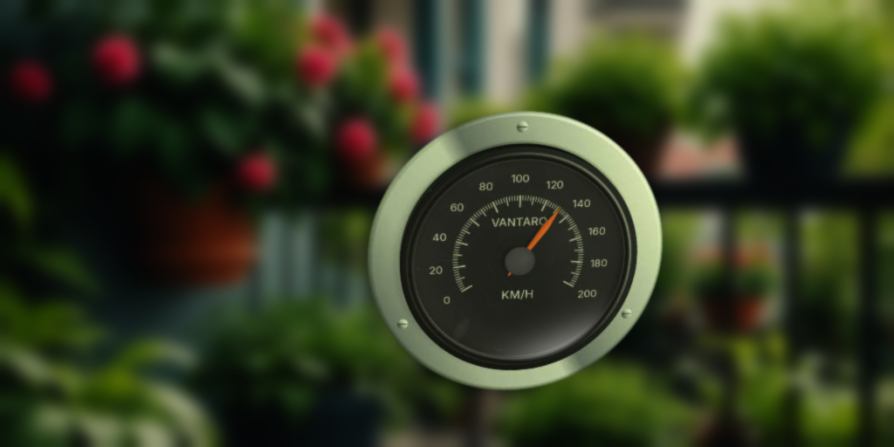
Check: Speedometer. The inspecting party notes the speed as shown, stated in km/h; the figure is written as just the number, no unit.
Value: 130
